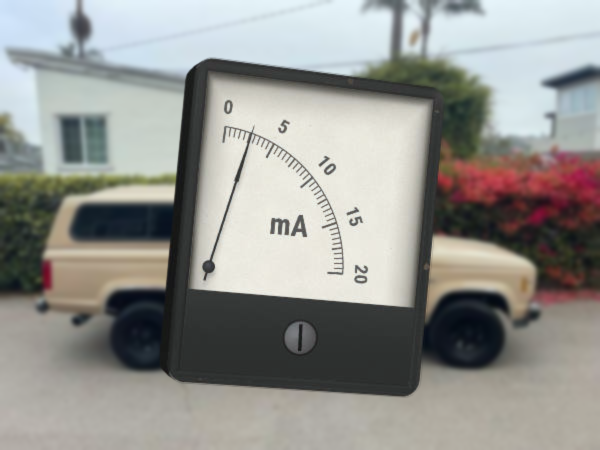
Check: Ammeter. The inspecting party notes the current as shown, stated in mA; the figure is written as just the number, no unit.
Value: 2.5
